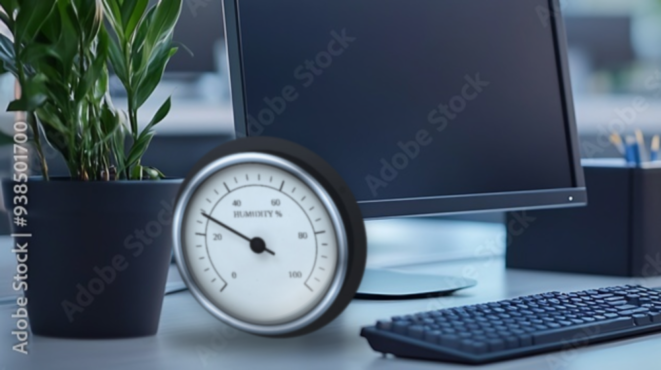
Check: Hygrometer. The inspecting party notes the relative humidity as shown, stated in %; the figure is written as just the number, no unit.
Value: 28
